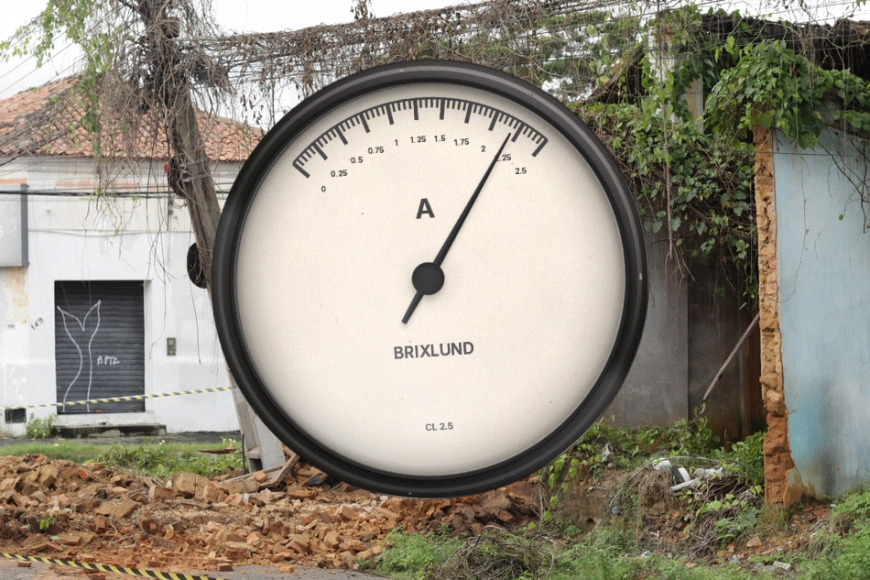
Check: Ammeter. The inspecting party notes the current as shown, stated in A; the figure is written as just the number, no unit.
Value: 2.2
